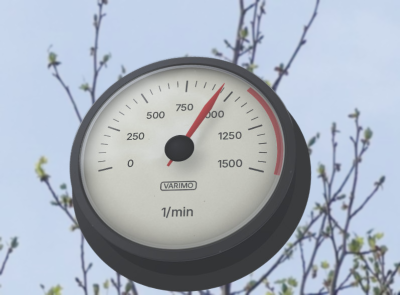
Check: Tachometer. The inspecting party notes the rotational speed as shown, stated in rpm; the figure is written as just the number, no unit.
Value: 950
